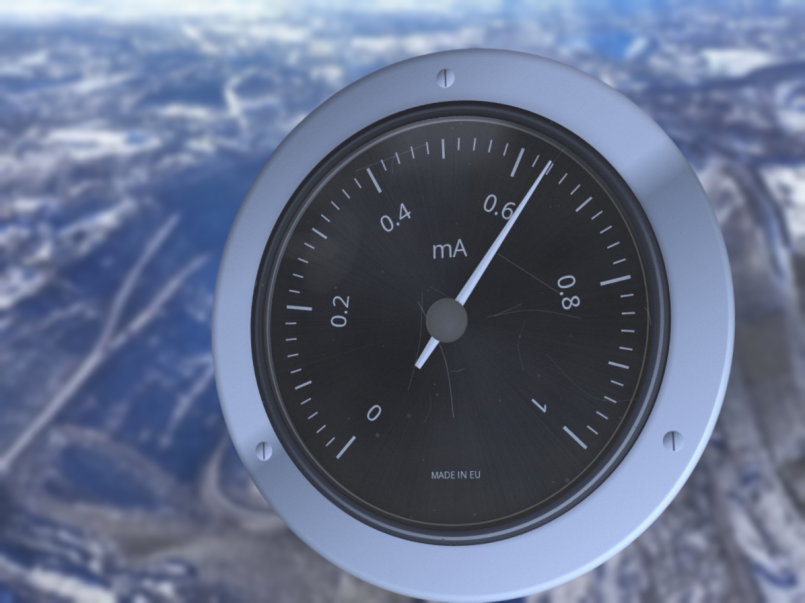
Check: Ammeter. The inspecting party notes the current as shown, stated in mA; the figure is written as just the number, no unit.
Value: 0.64
